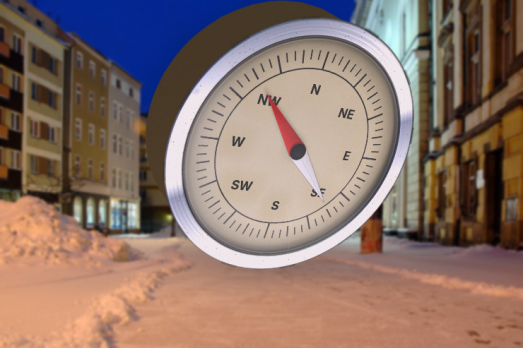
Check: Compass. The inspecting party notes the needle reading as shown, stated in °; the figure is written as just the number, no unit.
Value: 315
